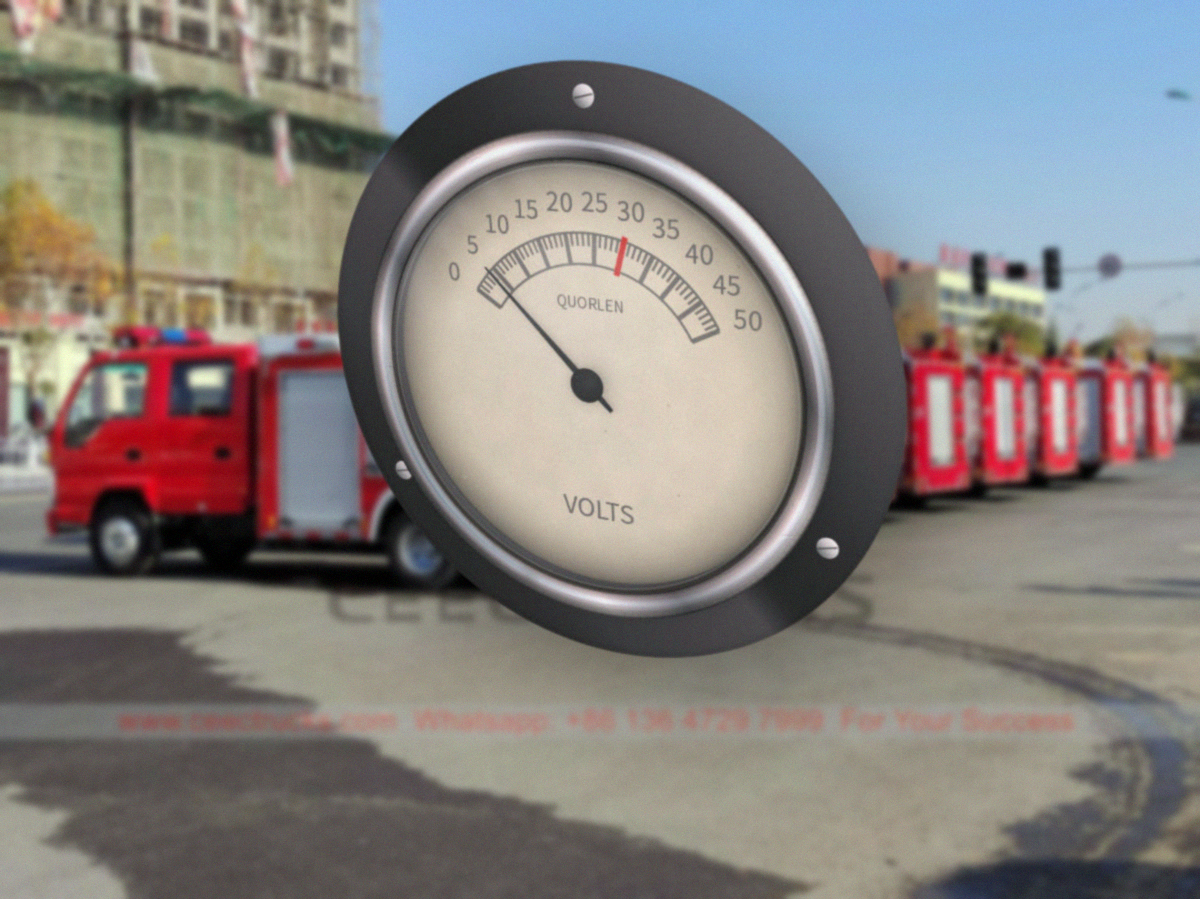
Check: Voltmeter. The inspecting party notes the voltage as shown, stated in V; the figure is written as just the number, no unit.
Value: 5
